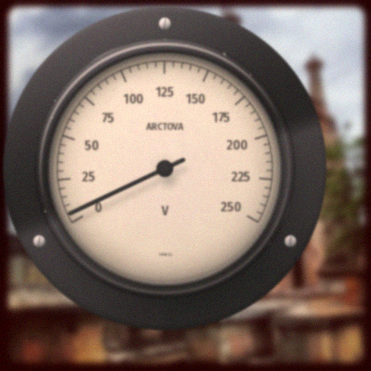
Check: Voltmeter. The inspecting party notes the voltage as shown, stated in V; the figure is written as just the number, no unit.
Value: 5
